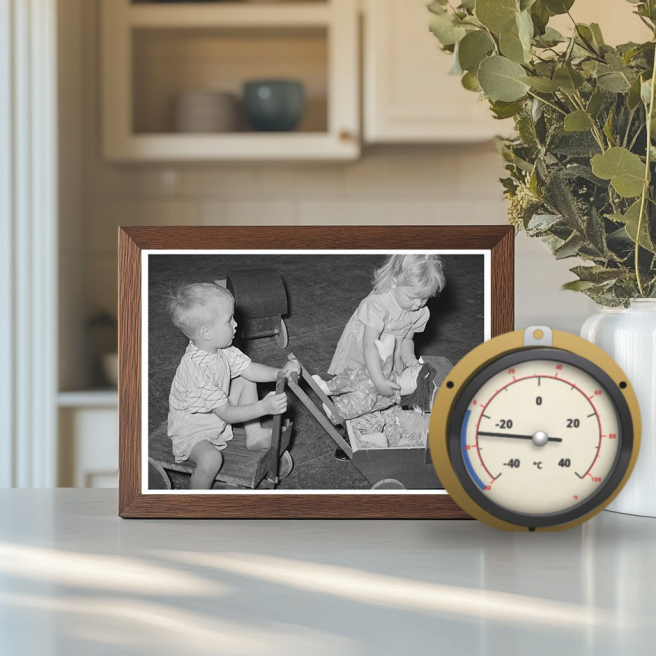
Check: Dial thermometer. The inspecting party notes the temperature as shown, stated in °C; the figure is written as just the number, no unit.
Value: -25
